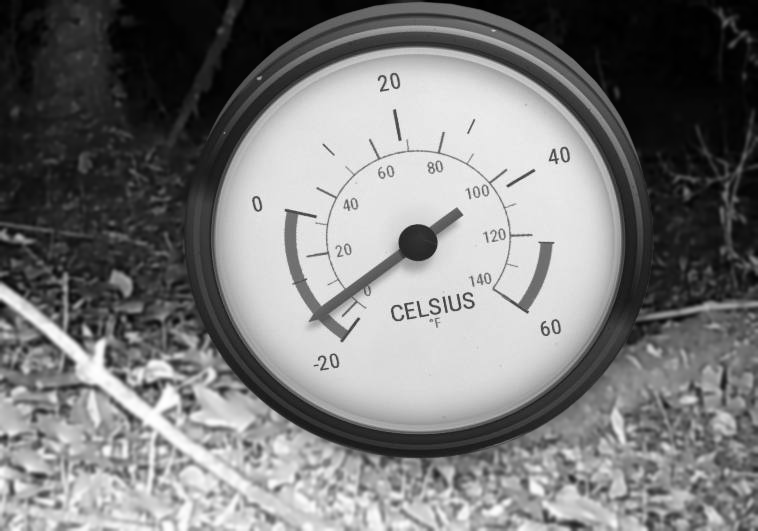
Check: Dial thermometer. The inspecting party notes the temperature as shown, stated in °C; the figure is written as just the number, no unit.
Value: -15
